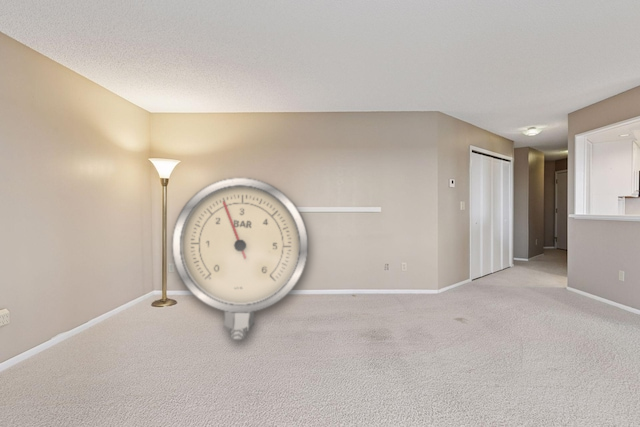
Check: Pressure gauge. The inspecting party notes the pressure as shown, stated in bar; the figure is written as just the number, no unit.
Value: 2.5
